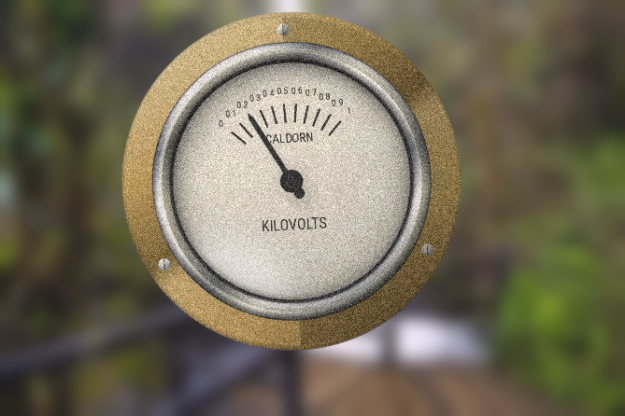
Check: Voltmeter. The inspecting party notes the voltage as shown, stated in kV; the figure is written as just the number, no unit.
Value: 0.2
